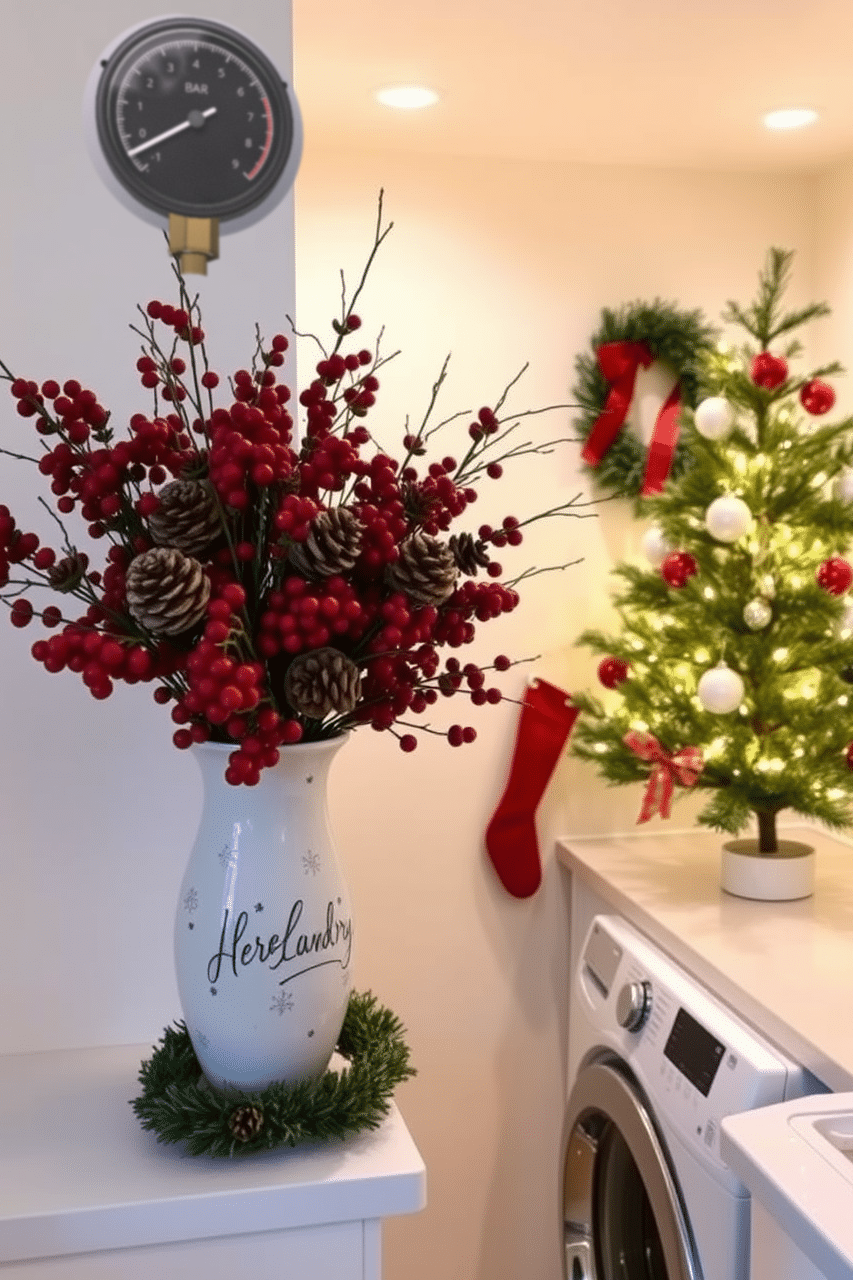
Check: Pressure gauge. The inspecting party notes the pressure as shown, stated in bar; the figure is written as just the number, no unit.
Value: -0.5
